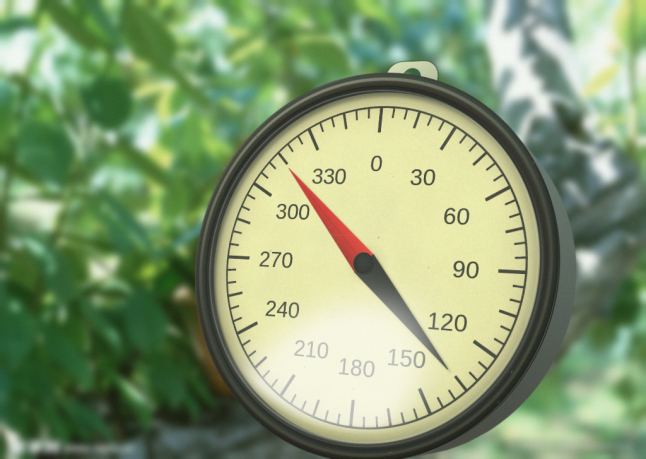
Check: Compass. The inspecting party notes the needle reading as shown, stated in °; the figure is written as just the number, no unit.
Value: 315
